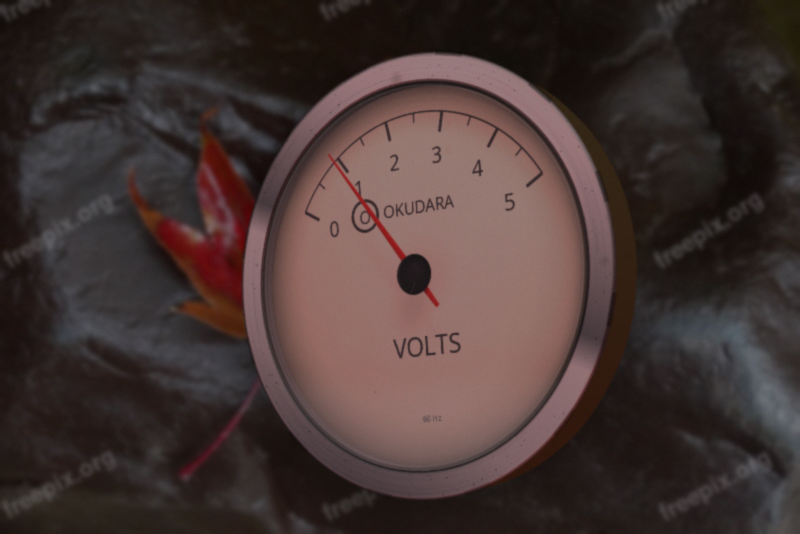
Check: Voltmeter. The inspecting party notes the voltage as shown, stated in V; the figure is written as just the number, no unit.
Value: 1
